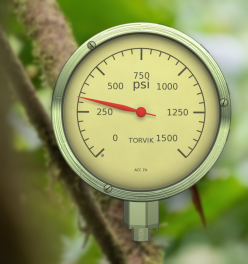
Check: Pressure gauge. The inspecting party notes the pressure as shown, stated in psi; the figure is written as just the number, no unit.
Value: 325
